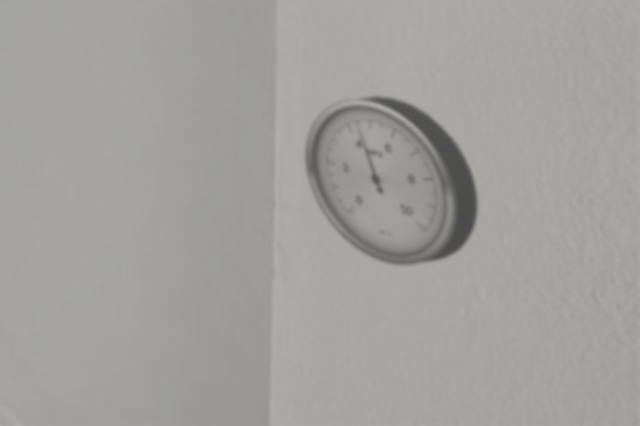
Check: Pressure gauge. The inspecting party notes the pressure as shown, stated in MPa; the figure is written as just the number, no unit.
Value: 4.5
